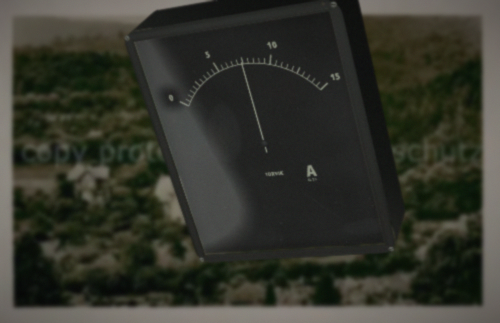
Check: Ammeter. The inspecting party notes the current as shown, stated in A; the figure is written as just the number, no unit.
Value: 7.5
